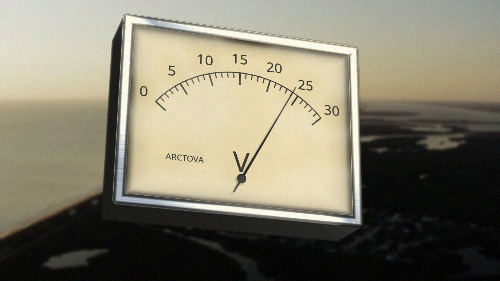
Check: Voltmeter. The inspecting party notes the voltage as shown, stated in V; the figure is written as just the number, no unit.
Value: 24
